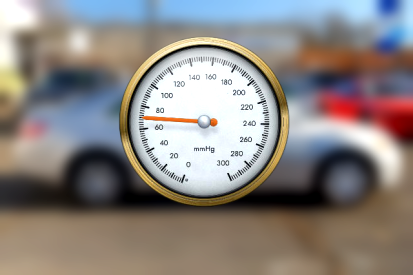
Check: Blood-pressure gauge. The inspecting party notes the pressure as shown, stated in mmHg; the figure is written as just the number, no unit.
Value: 70
